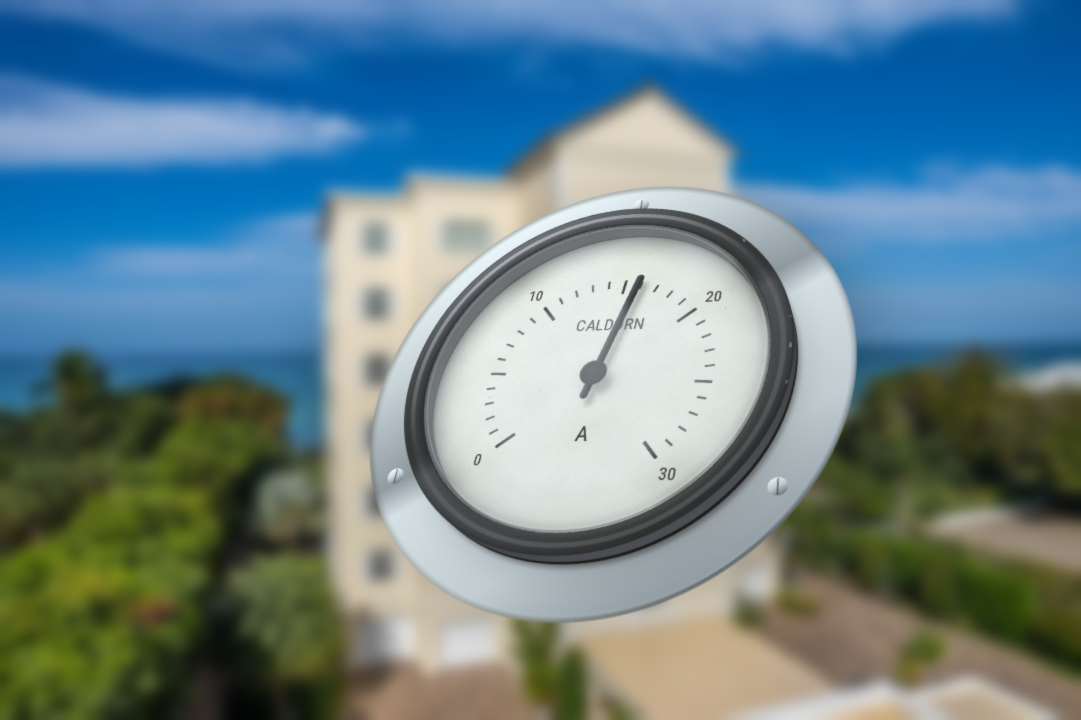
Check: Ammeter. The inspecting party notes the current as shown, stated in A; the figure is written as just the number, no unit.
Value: 16
